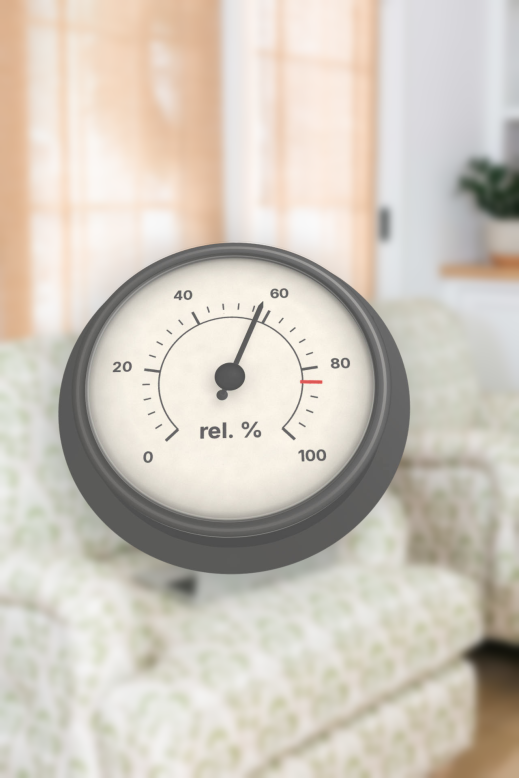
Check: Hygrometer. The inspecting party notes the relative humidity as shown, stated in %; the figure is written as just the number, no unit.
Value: 58
